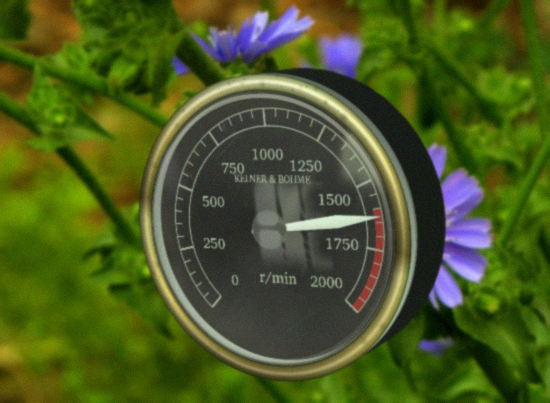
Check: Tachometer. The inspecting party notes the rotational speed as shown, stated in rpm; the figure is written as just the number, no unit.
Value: 1625
